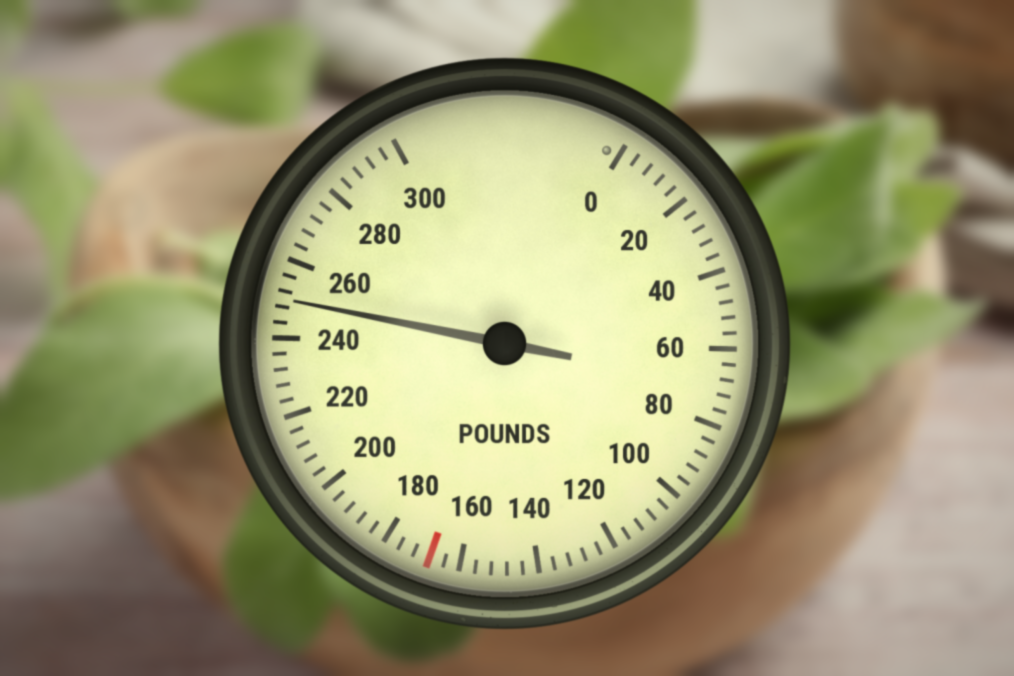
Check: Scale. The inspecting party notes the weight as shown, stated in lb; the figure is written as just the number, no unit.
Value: 250
